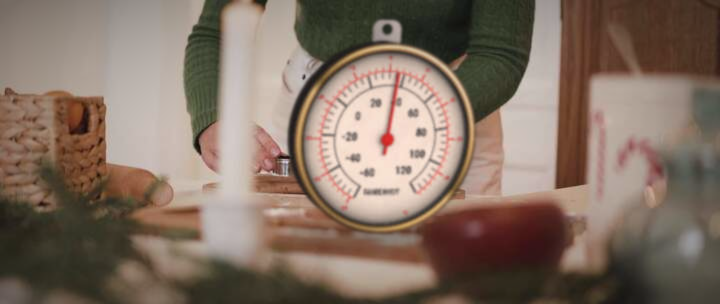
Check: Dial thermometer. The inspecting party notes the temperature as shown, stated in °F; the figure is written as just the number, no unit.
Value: 36
